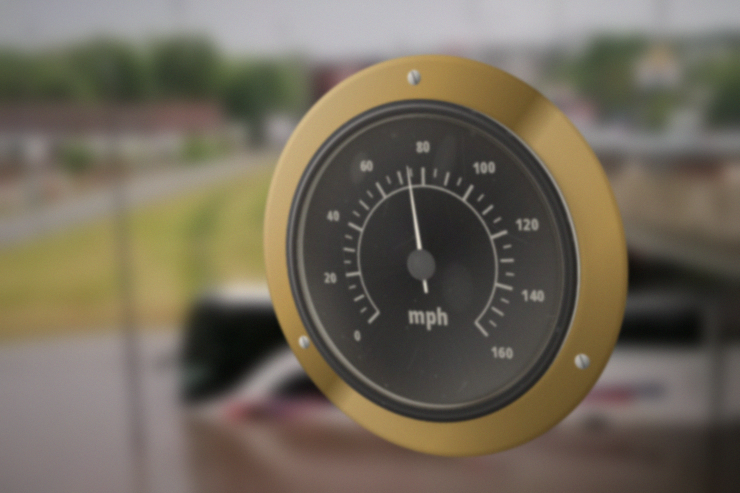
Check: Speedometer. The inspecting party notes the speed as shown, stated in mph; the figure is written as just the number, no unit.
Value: 75
